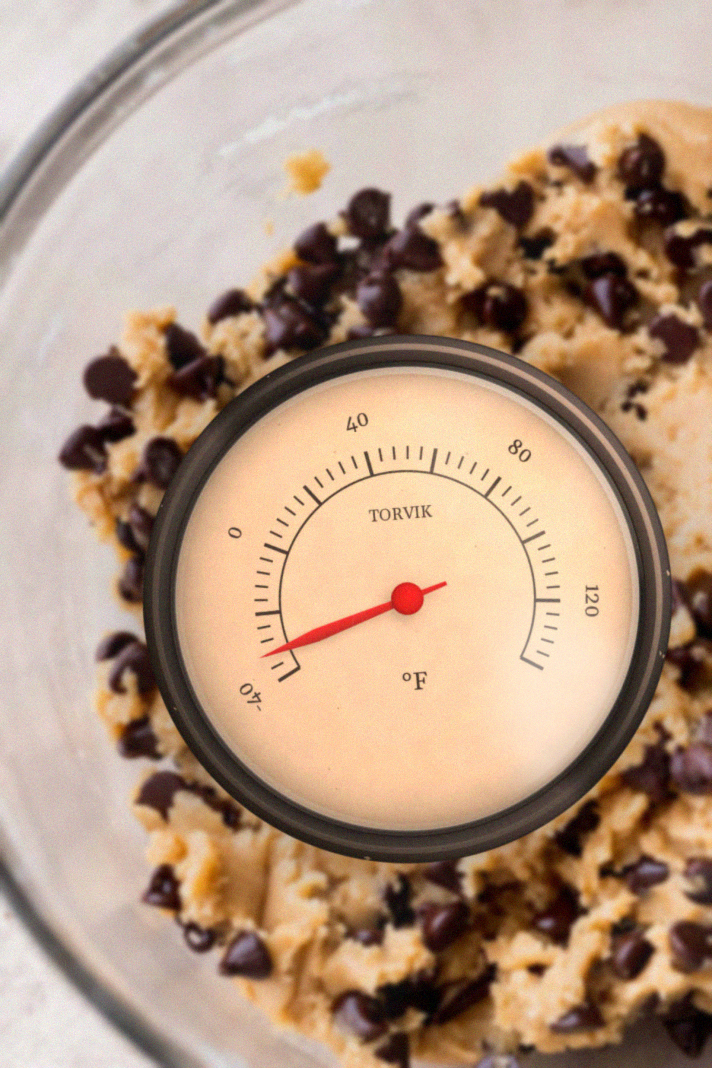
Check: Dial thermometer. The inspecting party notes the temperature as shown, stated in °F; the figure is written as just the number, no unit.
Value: -32
